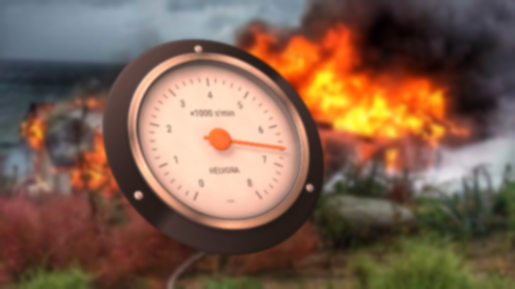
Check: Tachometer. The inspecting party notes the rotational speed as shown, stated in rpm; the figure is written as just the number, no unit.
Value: 6600
